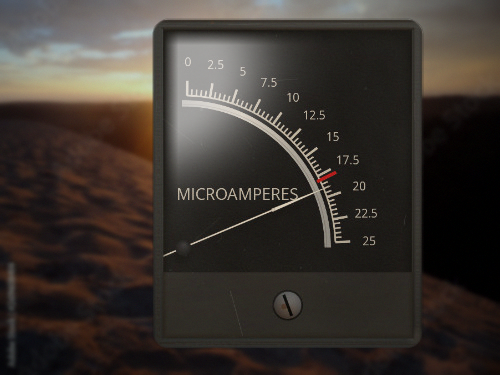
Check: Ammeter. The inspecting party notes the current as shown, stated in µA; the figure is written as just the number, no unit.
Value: 19
